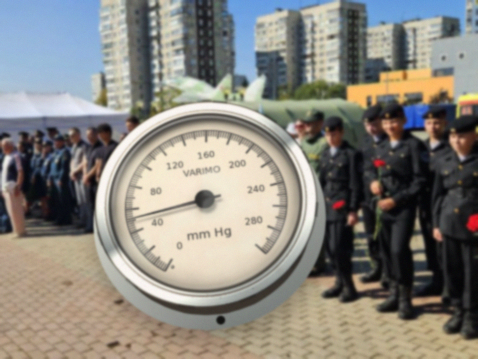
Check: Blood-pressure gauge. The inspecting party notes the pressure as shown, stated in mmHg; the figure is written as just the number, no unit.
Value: 50
